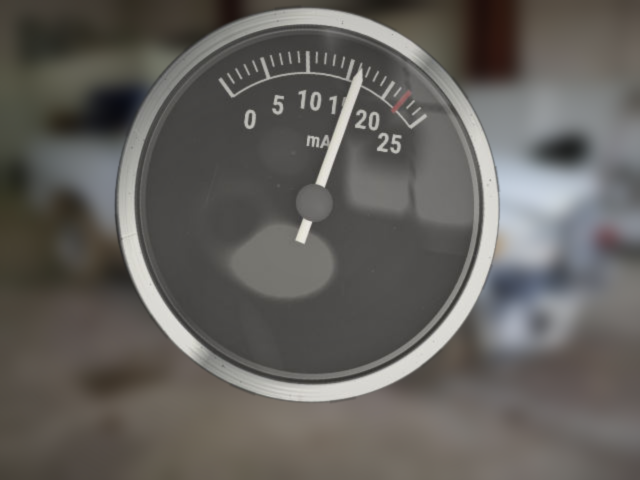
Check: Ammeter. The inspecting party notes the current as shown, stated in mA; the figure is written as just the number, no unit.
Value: 16
